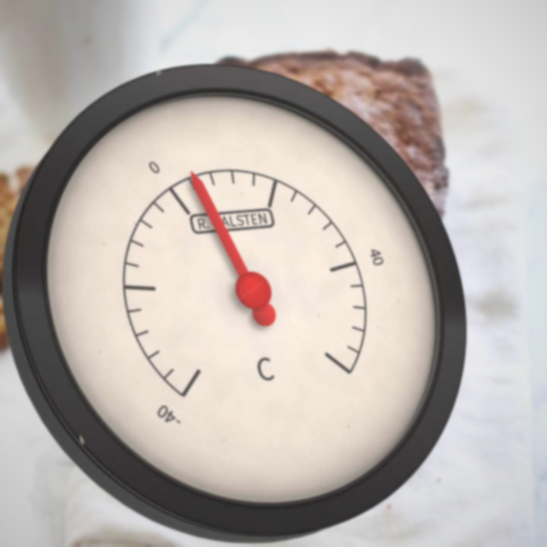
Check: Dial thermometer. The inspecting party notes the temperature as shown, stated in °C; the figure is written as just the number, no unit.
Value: 4
